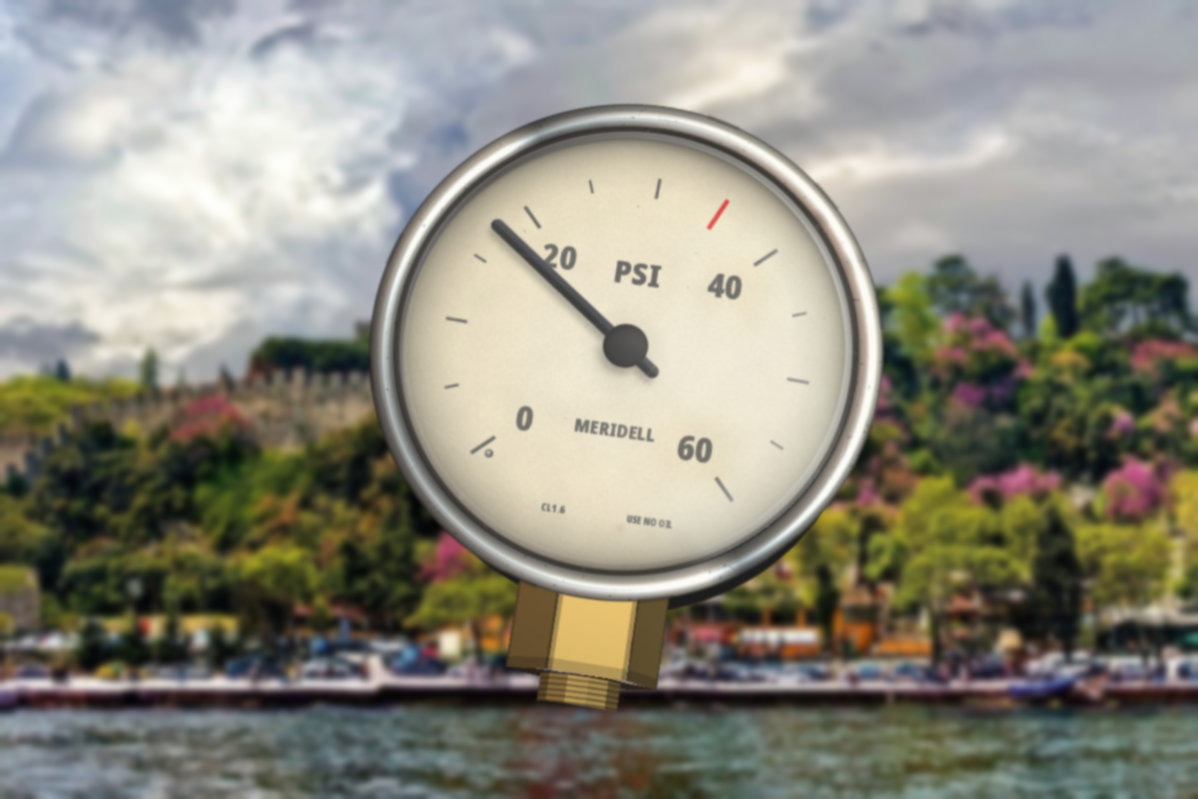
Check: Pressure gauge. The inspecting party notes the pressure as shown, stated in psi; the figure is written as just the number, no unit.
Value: 17.5
